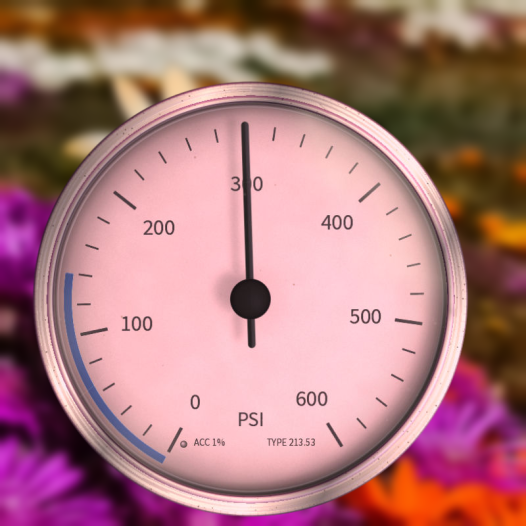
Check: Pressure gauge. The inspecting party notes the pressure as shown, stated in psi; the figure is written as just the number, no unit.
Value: 300
